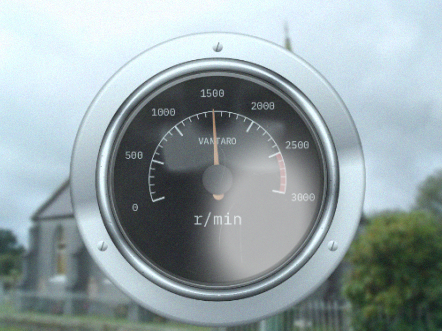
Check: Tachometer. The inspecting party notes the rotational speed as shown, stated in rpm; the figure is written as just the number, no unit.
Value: 1500
